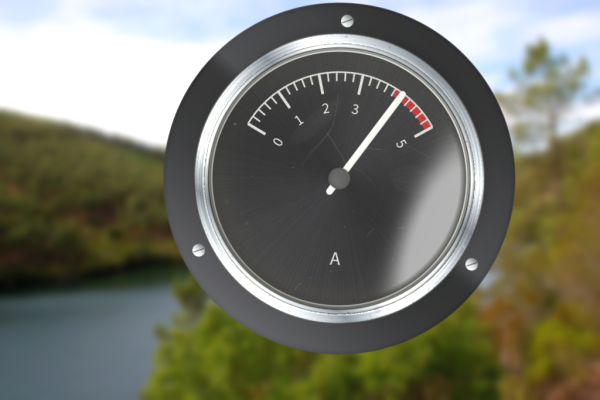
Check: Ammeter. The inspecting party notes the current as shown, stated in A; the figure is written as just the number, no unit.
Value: 4
